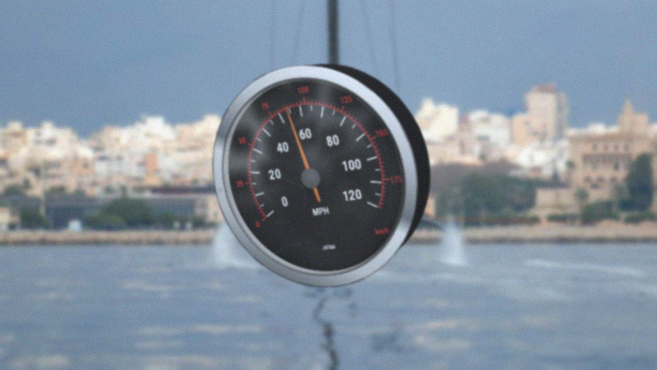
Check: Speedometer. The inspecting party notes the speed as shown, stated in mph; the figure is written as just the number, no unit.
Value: 55
